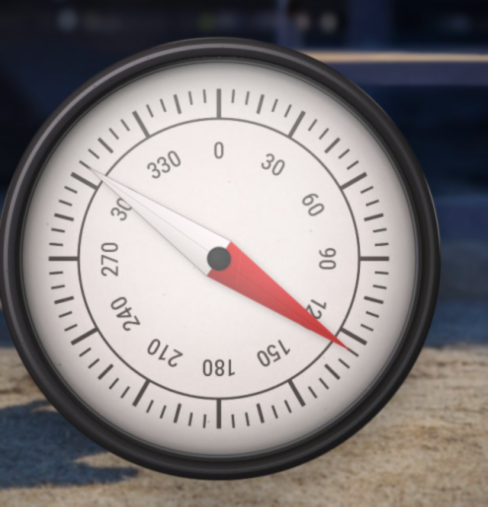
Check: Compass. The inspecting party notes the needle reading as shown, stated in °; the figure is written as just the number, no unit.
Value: 125
